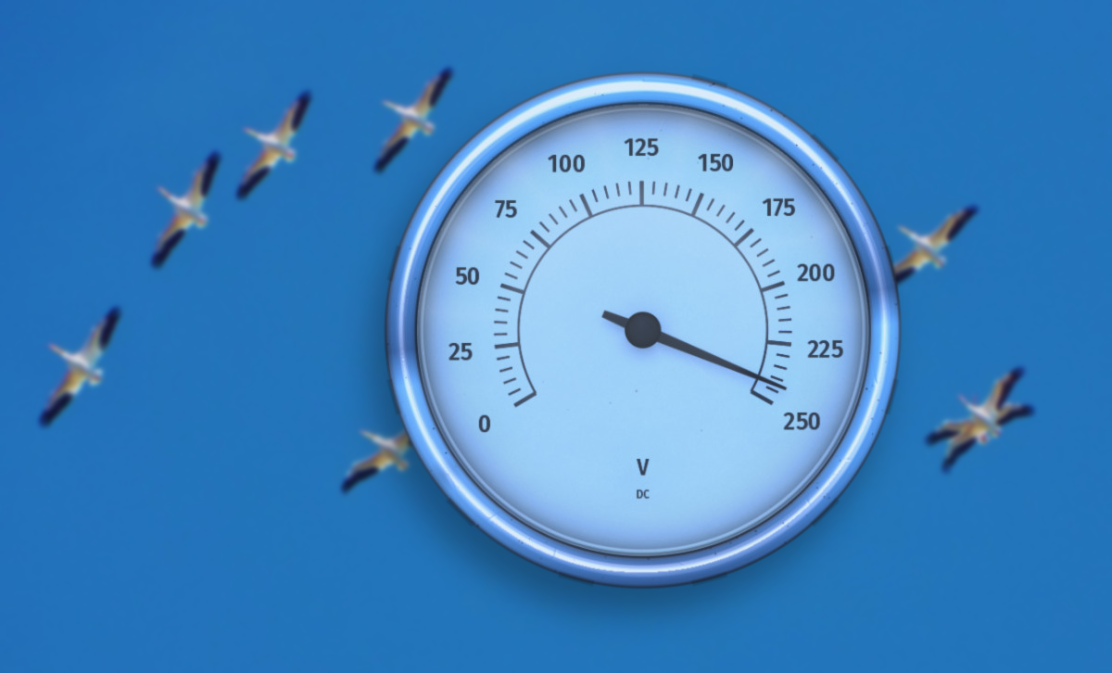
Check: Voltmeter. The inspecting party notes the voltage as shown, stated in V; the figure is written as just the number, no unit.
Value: 242.5
